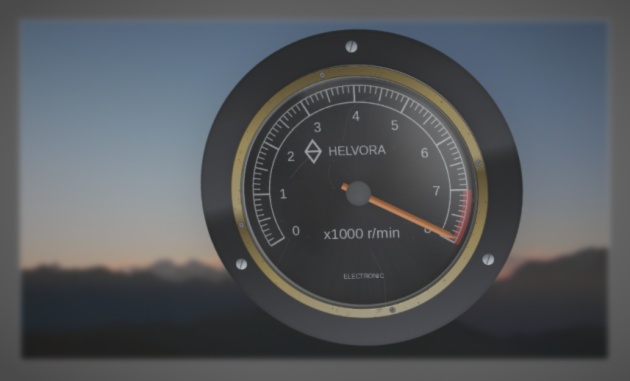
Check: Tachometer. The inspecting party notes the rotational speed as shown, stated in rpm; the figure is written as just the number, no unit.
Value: 7900
